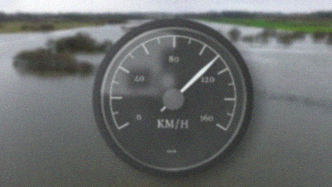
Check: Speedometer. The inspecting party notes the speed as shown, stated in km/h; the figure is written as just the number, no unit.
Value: 110
